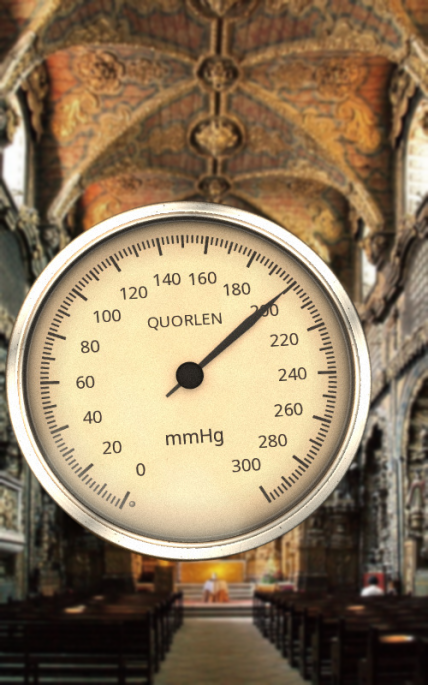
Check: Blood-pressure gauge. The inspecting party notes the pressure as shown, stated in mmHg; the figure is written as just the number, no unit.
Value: 200
